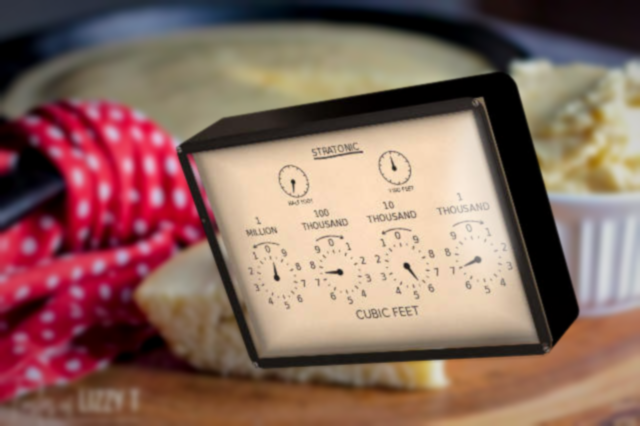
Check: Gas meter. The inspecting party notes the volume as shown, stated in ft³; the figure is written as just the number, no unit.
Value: 975700
